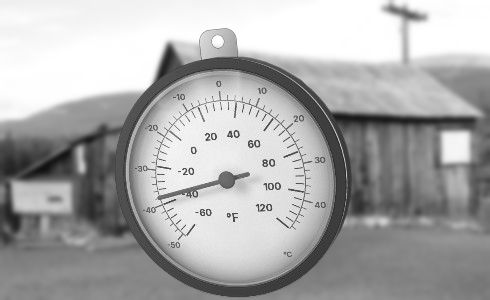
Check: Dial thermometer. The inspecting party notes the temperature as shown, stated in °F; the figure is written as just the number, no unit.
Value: -36
